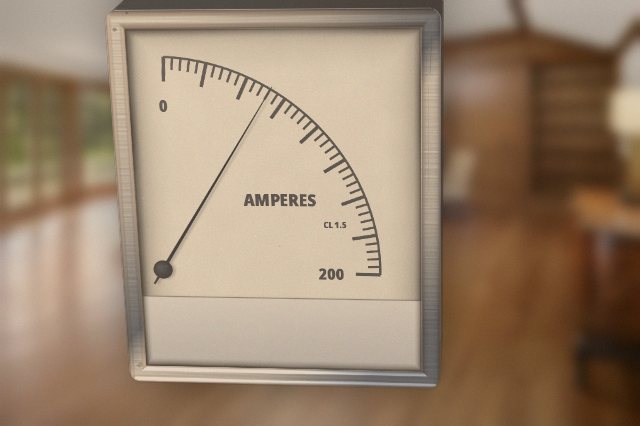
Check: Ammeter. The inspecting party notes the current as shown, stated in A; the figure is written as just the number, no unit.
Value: 65
